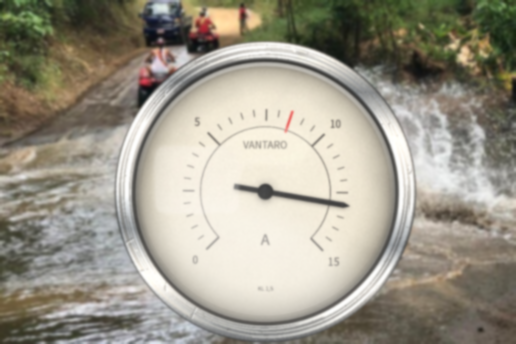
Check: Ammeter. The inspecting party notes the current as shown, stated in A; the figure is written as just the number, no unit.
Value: 13
